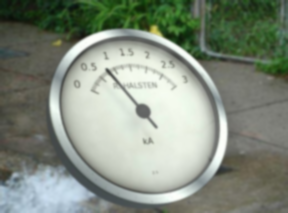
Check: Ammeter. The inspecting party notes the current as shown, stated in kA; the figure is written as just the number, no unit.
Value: 0.75
